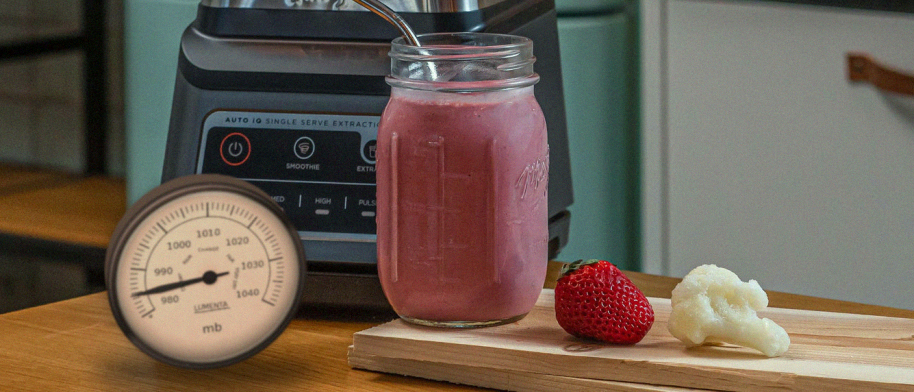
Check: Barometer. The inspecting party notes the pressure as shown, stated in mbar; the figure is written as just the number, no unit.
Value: 985
